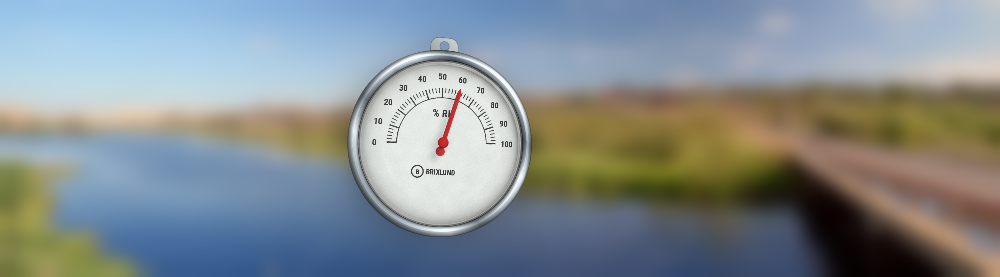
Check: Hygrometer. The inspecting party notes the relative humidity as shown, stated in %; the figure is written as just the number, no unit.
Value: 60
